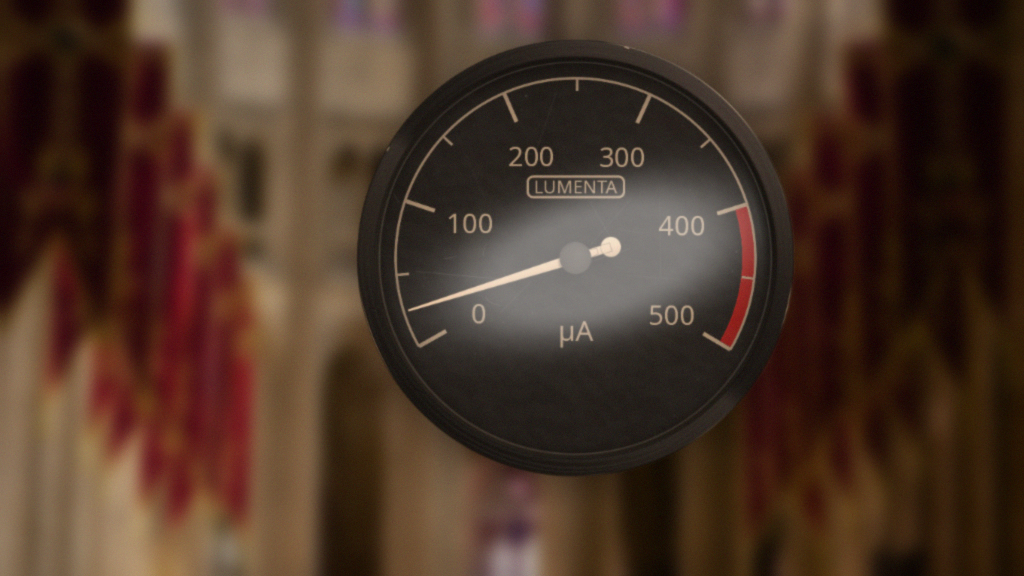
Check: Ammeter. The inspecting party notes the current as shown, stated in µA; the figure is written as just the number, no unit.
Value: 25
